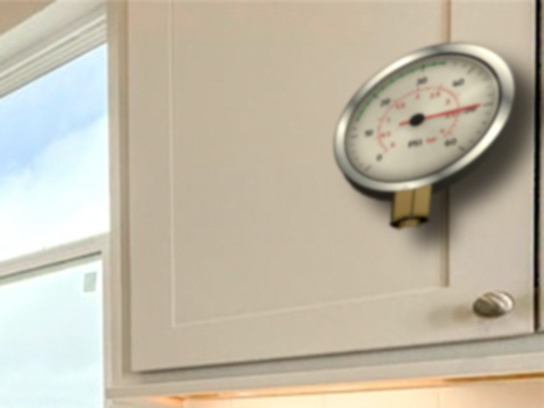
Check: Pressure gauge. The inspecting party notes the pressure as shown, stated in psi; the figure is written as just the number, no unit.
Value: 50
